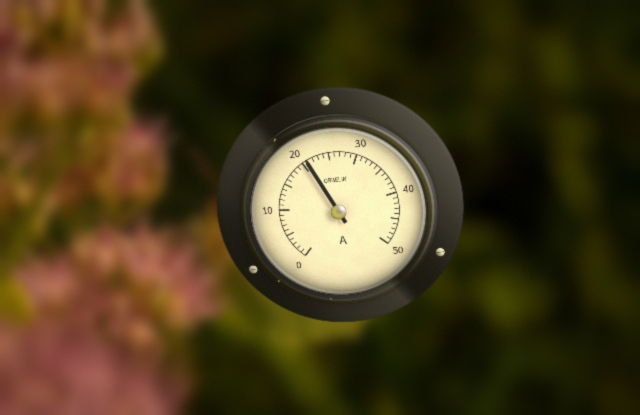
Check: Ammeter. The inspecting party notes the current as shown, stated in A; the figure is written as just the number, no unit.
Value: 21
